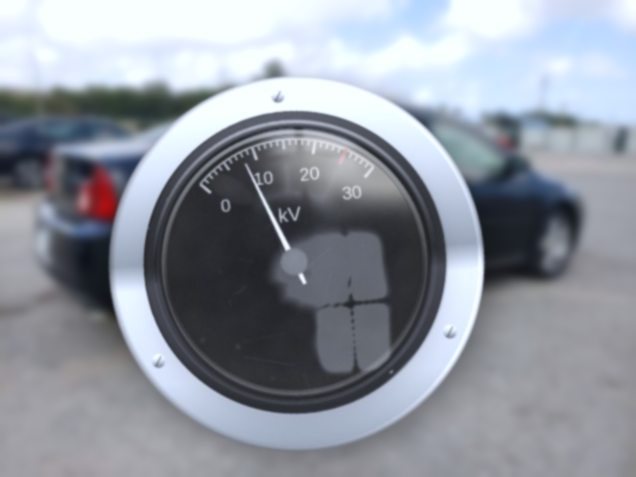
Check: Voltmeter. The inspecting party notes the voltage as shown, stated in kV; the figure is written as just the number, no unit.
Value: 8
